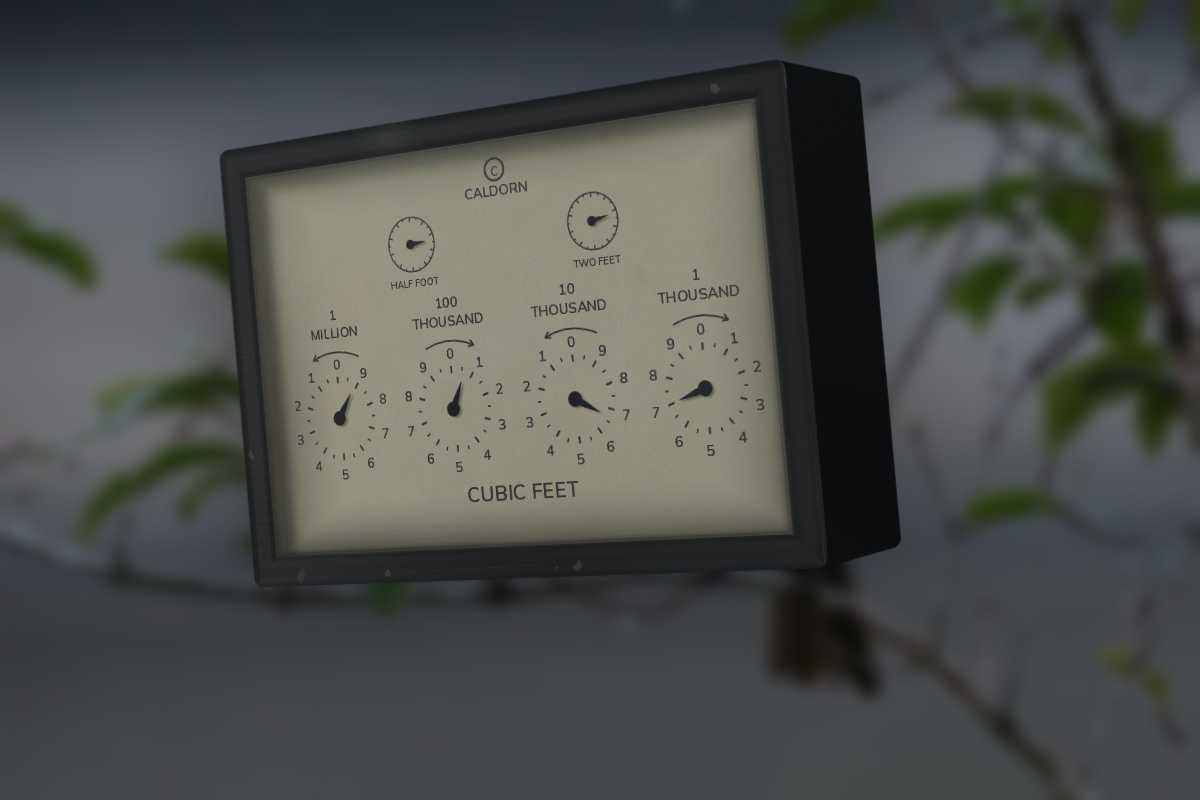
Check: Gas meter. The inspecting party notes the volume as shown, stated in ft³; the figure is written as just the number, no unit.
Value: 906700
